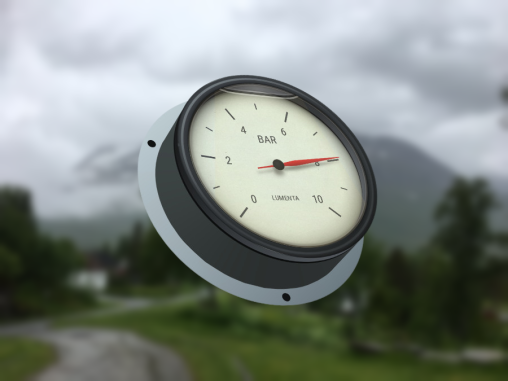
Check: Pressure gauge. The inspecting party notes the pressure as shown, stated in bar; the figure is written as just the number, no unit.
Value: 8
